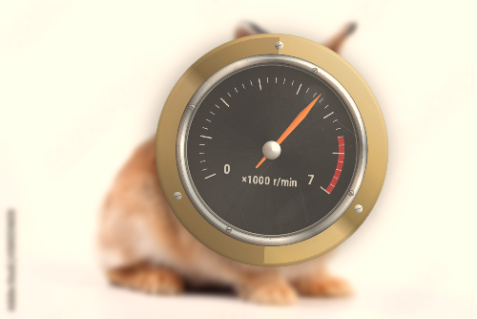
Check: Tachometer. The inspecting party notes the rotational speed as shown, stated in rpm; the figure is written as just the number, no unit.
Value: 4500
